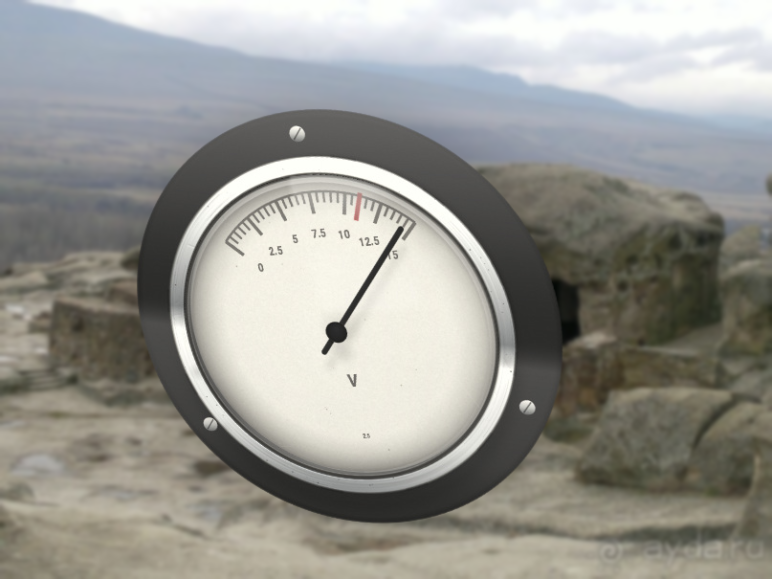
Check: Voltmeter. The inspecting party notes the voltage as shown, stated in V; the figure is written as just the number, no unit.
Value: 14.5
